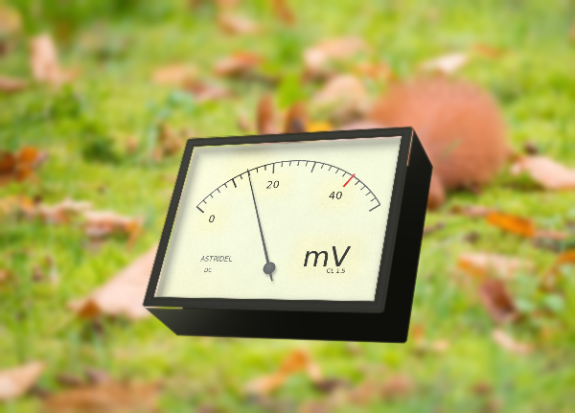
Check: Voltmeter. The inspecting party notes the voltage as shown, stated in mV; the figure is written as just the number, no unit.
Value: 14
